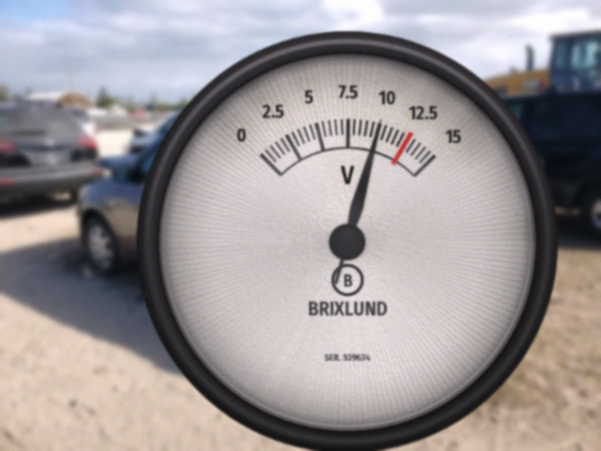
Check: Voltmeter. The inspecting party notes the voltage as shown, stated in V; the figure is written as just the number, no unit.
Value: 10
